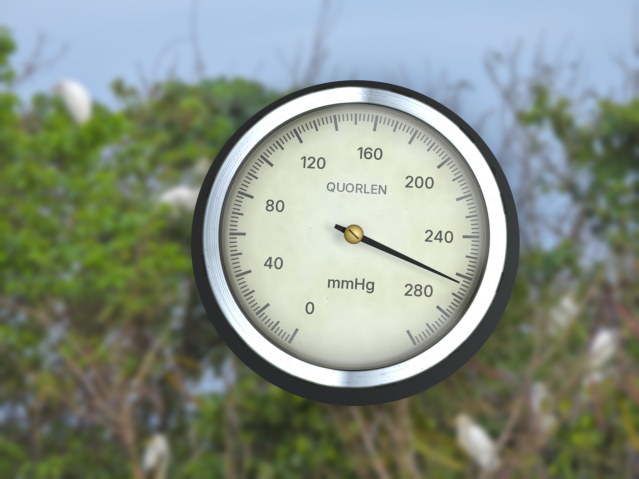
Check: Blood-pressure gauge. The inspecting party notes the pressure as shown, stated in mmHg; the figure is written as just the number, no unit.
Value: 264
